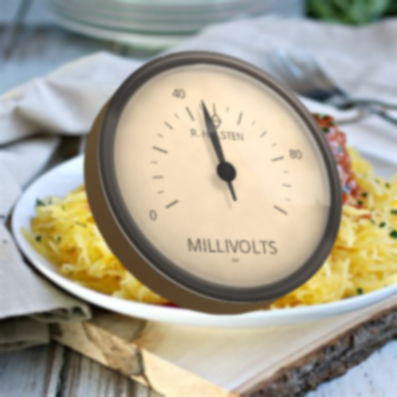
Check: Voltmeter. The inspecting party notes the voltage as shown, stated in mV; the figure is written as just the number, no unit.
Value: 45
